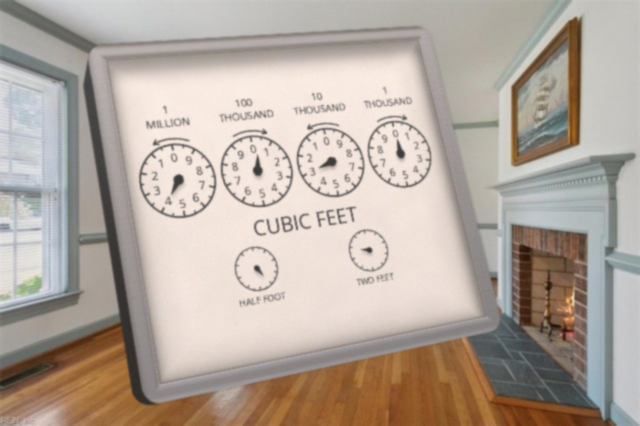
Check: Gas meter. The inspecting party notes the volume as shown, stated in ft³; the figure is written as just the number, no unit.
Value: 403000
